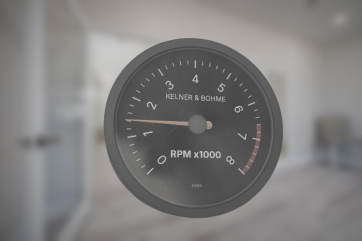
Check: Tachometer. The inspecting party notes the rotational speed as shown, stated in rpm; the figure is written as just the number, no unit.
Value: 1400
